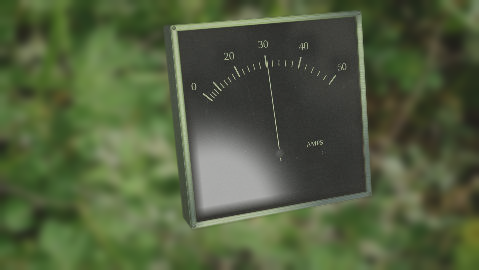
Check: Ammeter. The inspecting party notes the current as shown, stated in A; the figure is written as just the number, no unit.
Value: 30
